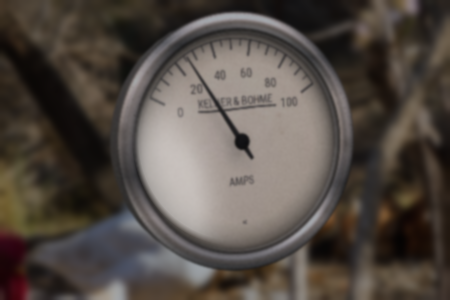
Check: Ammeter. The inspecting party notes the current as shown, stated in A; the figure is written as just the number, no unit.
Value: 25
